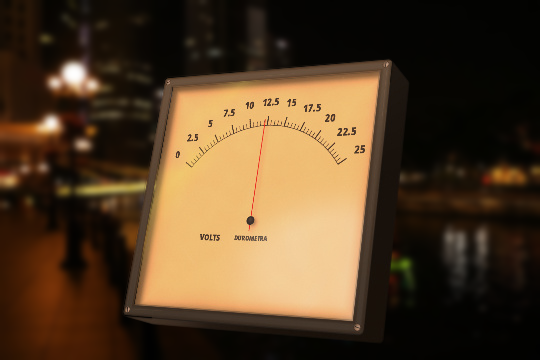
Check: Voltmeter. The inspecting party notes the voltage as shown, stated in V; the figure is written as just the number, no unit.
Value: 12.5
